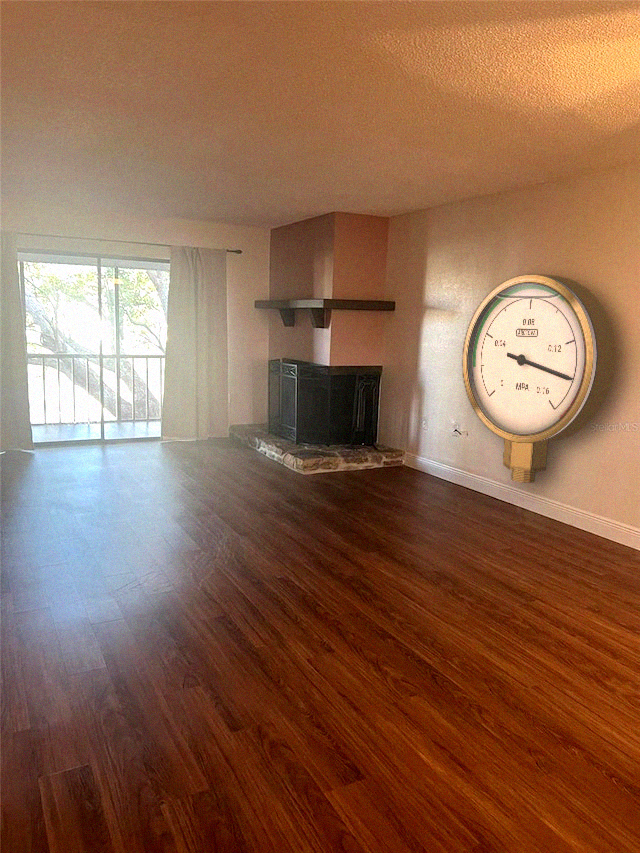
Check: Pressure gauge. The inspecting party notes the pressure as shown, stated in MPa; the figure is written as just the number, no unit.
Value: 0.14
